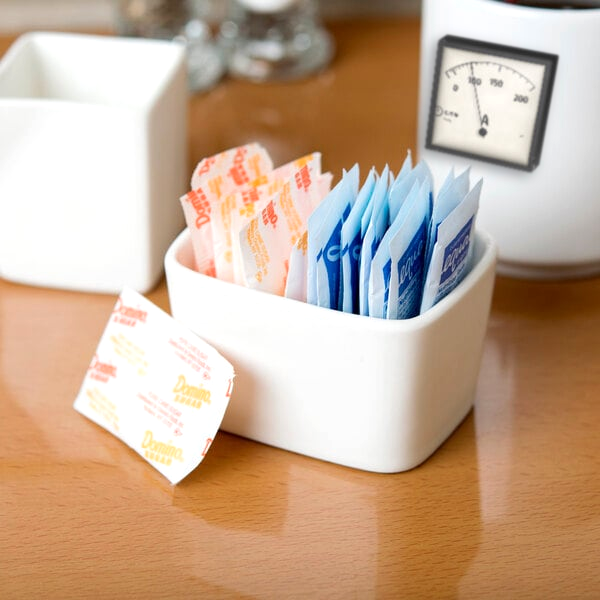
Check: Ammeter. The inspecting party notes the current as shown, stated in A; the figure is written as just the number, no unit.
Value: 100
